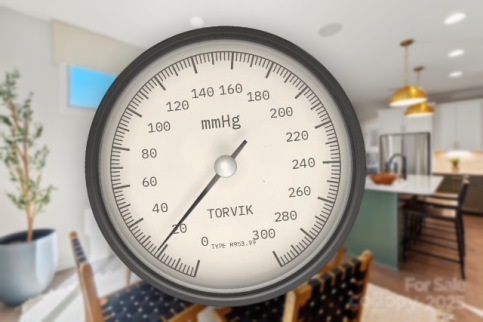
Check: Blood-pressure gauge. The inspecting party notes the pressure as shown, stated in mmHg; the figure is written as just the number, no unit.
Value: 22
